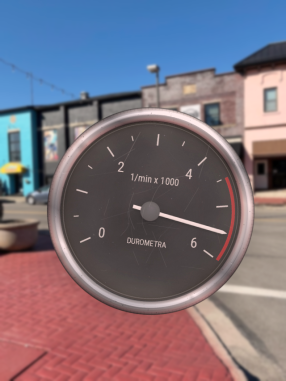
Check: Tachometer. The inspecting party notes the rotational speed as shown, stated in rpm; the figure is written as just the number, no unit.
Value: 5500
